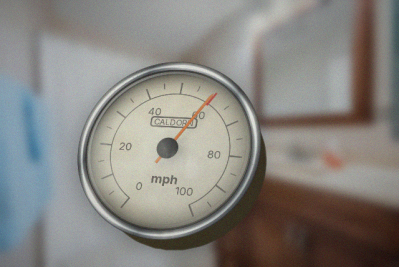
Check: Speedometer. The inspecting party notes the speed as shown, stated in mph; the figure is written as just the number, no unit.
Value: 60
